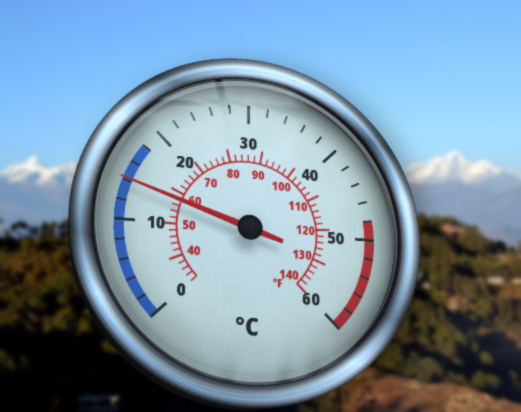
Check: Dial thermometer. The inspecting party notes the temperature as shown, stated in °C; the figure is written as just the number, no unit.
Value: 14
